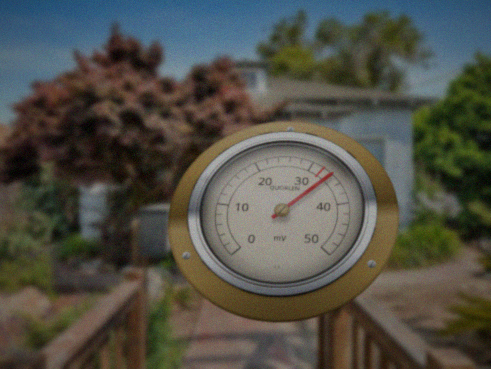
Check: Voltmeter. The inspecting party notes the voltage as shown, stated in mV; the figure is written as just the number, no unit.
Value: 34
